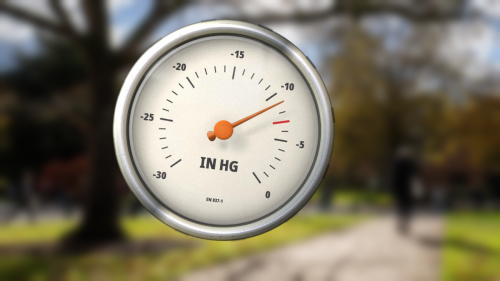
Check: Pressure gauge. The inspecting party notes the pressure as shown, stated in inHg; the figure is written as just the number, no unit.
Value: -9
